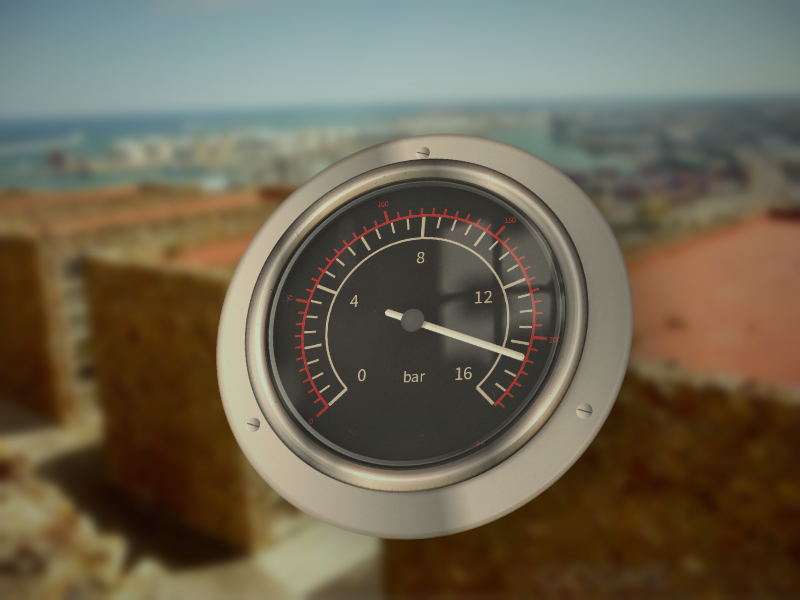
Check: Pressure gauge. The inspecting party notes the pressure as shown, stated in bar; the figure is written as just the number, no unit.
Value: 14.5
